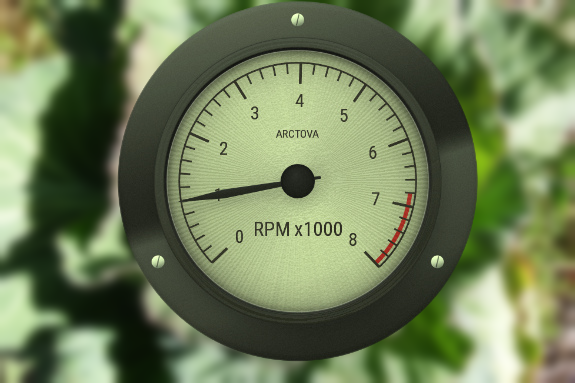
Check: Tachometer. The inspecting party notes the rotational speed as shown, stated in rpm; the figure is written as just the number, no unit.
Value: 1000
